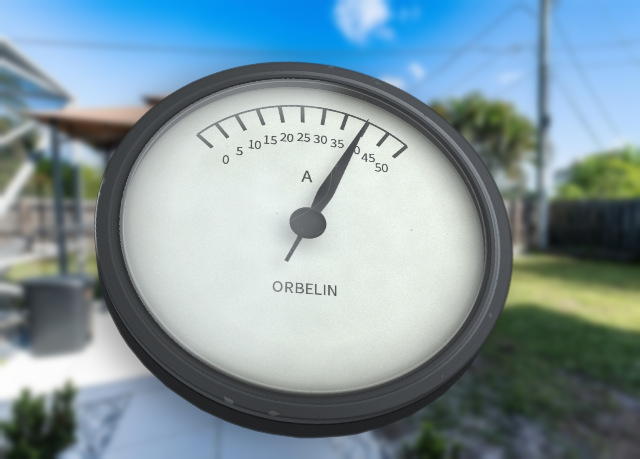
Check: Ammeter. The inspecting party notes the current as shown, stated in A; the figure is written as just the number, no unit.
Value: 40
